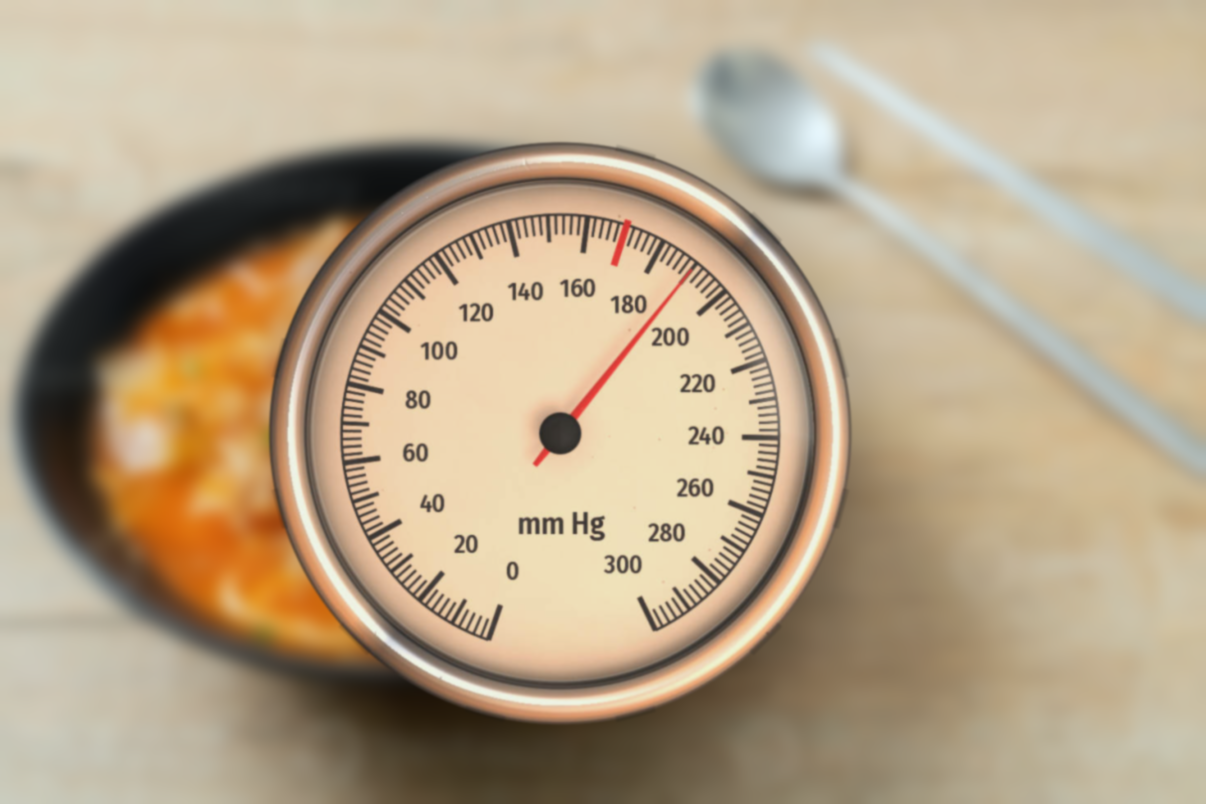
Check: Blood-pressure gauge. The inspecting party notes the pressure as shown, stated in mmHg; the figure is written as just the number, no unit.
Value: 190
